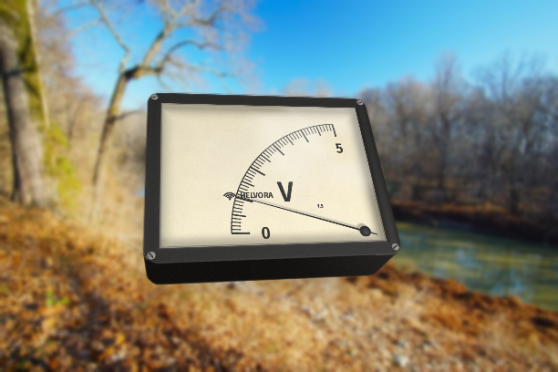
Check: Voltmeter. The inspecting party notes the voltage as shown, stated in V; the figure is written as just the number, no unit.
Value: 1
